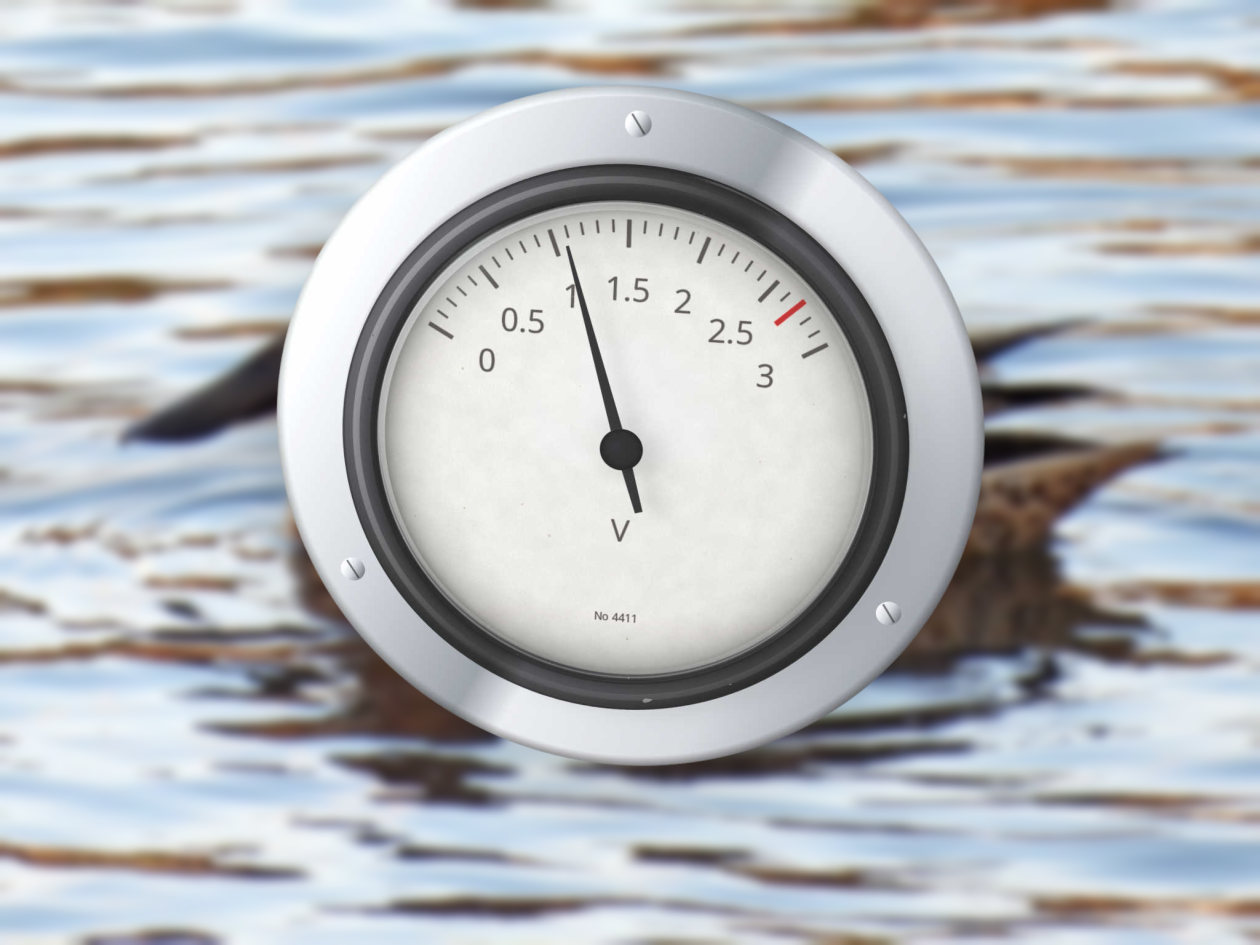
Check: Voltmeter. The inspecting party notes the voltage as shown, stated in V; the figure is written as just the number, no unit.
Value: 1.1
